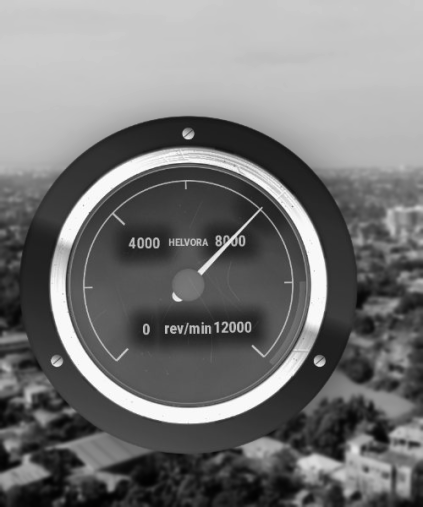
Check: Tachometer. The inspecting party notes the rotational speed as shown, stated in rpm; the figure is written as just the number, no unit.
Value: 8000
